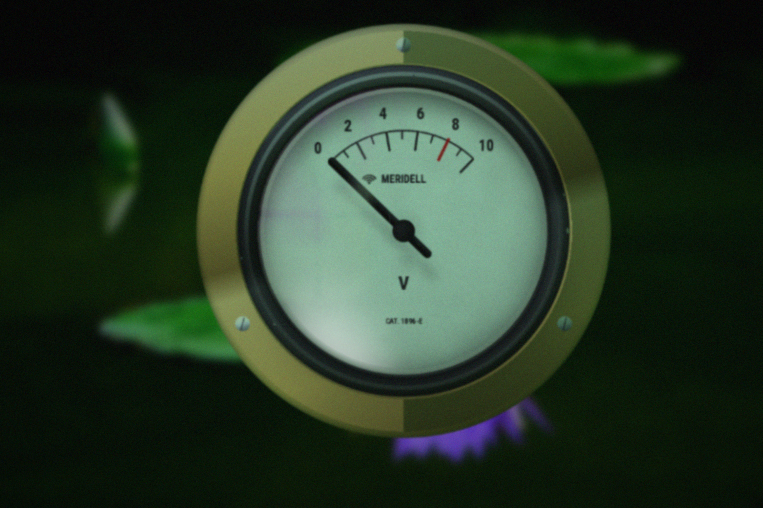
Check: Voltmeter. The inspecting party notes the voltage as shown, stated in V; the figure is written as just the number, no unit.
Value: 0
